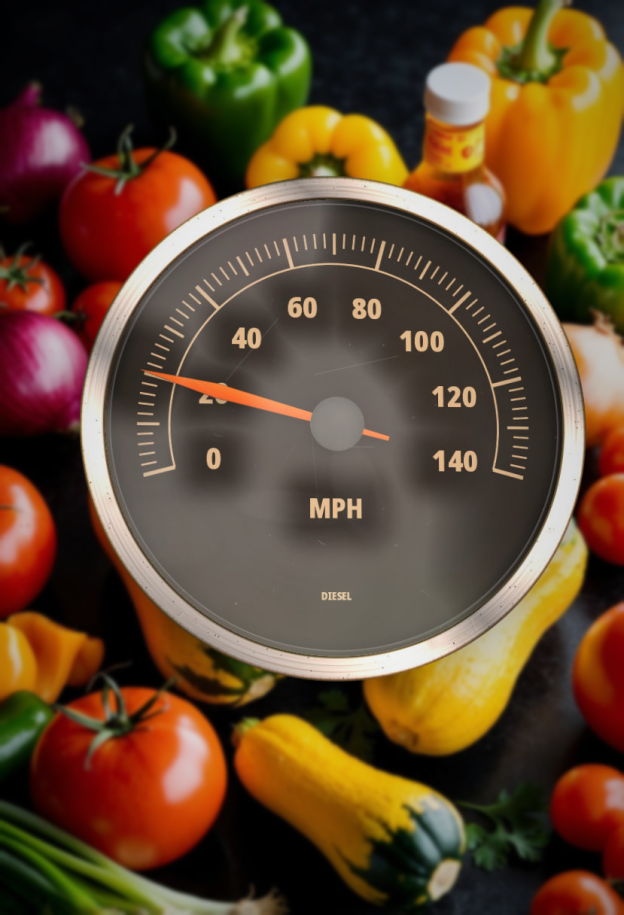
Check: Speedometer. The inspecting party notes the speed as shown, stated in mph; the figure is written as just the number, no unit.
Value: 20
